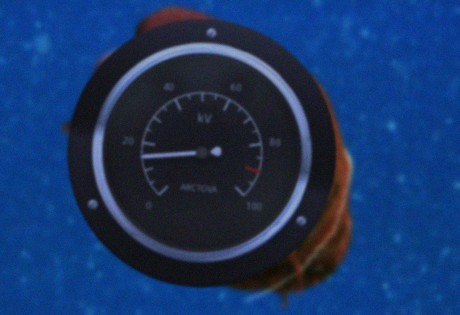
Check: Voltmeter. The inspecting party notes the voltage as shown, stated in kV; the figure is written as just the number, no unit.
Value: 15
